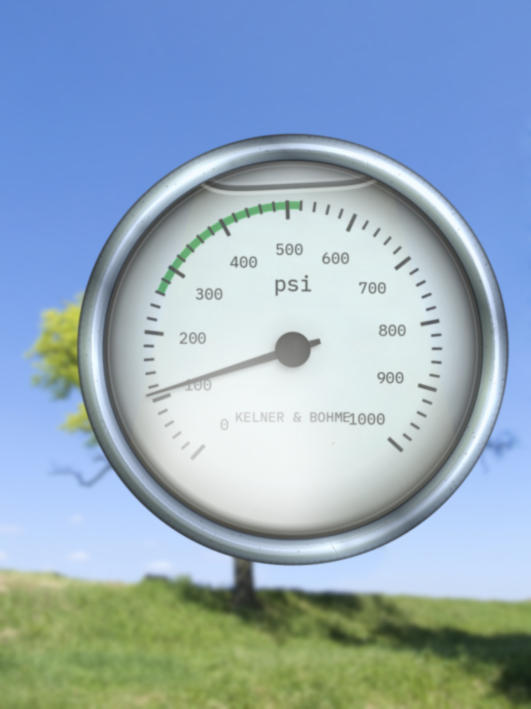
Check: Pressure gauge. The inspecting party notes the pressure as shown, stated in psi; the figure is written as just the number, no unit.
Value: 110
